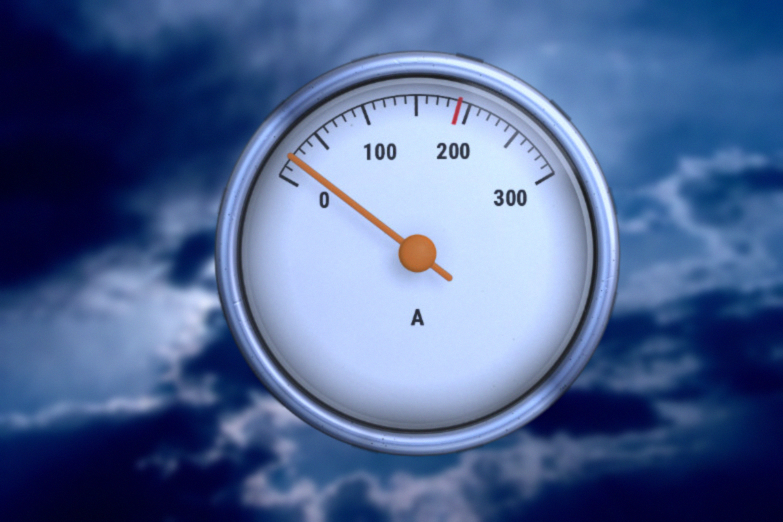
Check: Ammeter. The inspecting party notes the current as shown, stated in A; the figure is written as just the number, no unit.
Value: 20
